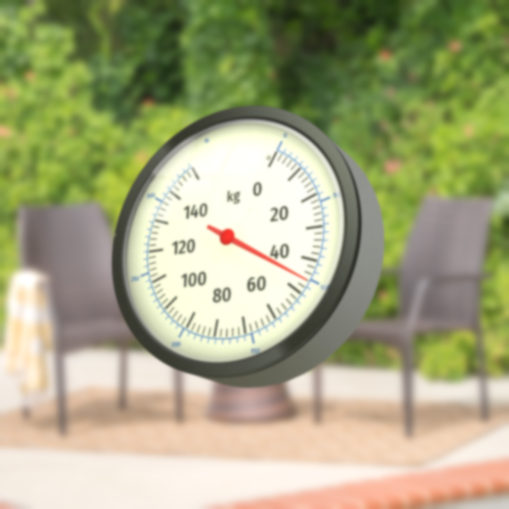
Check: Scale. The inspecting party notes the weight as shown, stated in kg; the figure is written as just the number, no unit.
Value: 46
